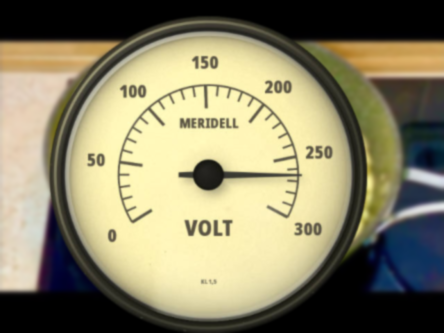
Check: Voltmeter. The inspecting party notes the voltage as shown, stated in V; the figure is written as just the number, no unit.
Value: 265
